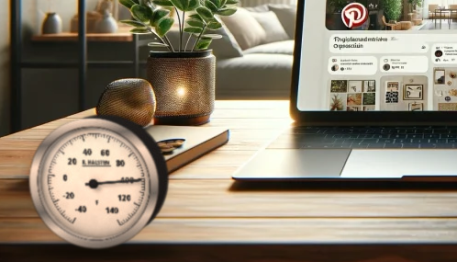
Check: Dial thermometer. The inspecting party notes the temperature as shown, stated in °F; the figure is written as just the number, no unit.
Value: 100
